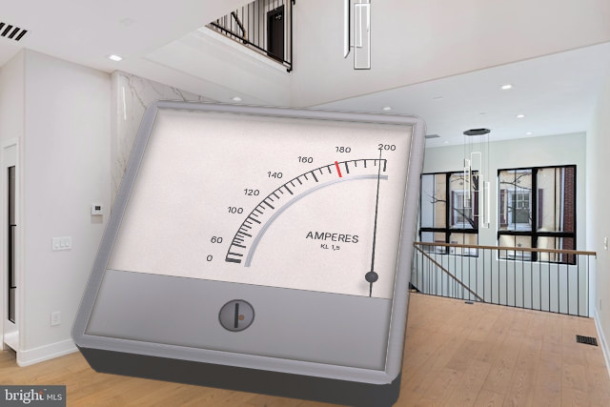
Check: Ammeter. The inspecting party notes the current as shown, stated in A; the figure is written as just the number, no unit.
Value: 197.5
